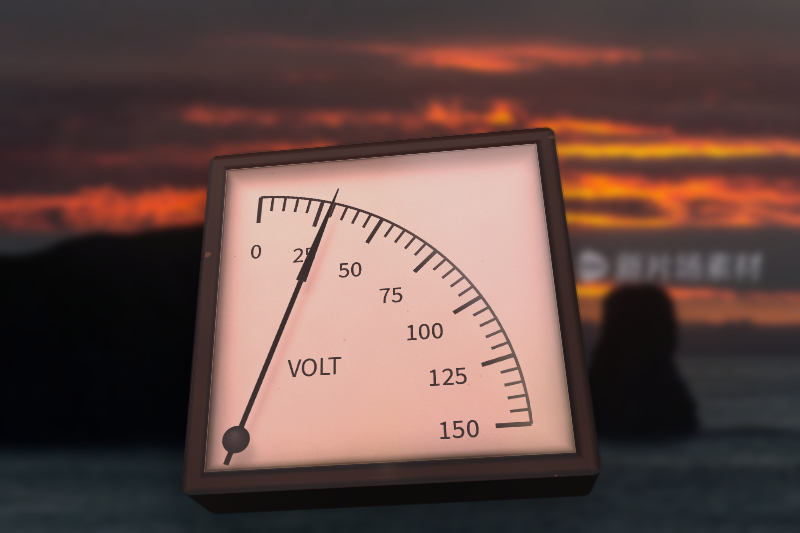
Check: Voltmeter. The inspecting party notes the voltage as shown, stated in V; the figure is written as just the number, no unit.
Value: 30
